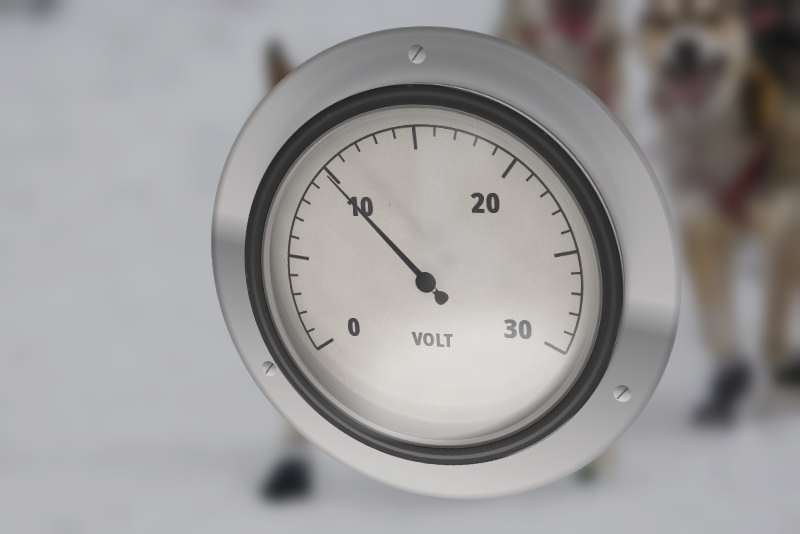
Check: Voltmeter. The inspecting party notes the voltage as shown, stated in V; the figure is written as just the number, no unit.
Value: 10
